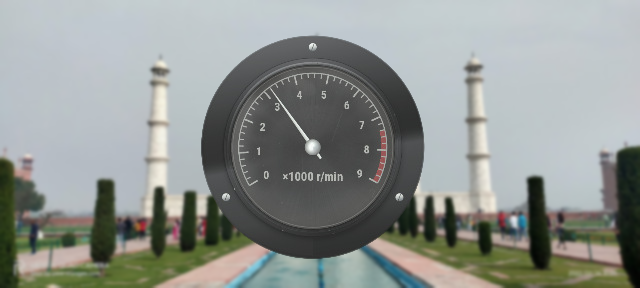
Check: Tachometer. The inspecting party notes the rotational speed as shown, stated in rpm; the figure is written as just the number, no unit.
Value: 3200
